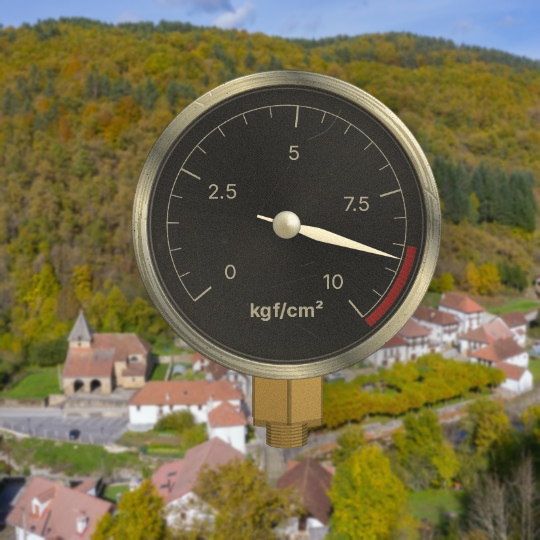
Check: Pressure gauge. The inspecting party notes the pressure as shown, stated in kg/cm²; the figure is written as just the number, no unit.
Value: 8.75
